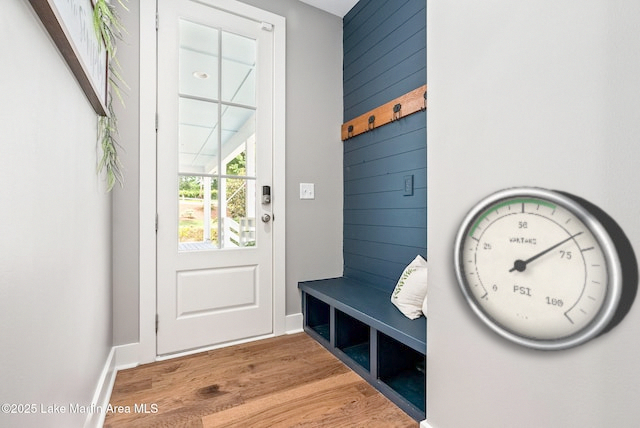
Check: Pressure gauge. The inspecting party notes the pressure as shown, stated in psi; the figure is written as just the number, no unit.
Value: 70
